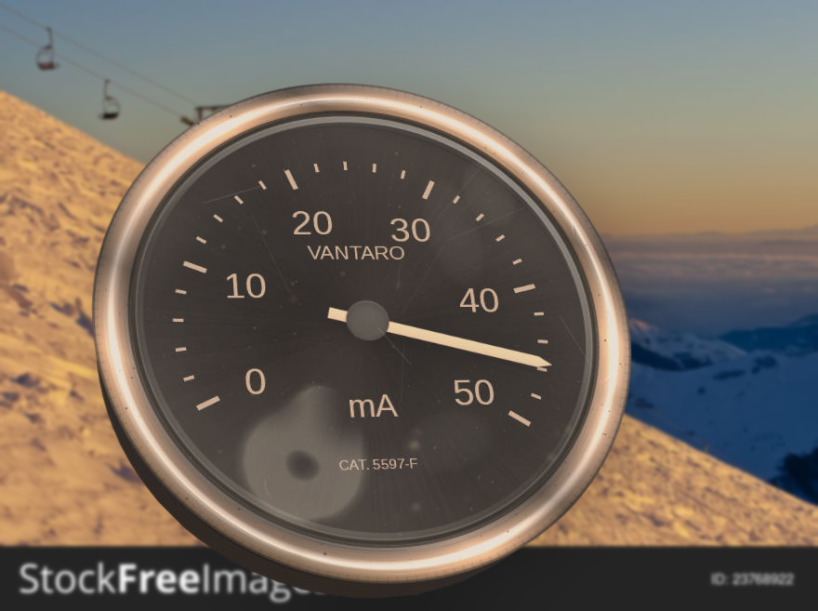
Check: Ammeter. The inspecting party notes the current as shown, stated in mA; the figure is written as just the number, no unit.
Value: 46
